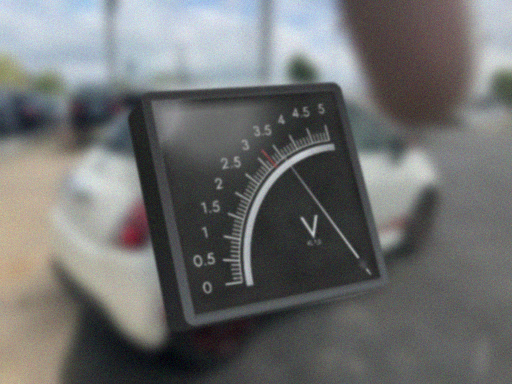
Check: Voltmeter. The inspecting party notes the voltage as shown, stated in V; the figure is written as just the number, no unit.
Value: 3.5
